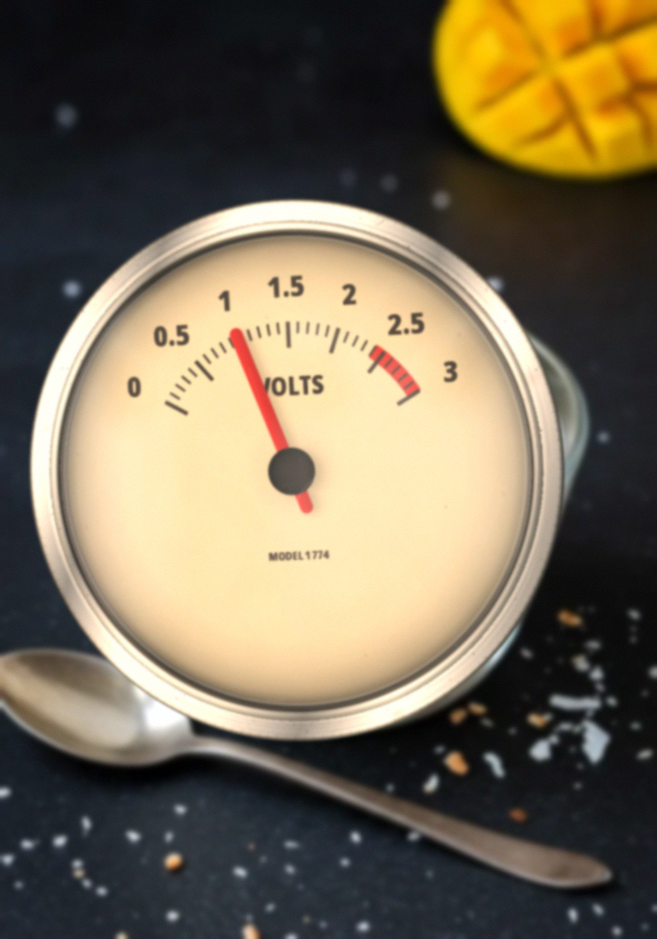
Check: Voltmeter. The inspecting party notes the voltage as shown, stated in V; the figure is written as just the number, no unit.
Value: 1
